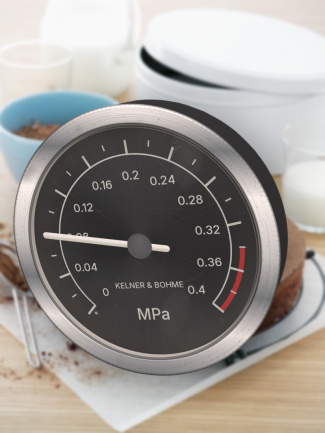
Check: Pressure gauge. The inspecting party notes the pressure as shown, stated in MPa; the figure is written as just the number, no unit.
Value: 0.08
